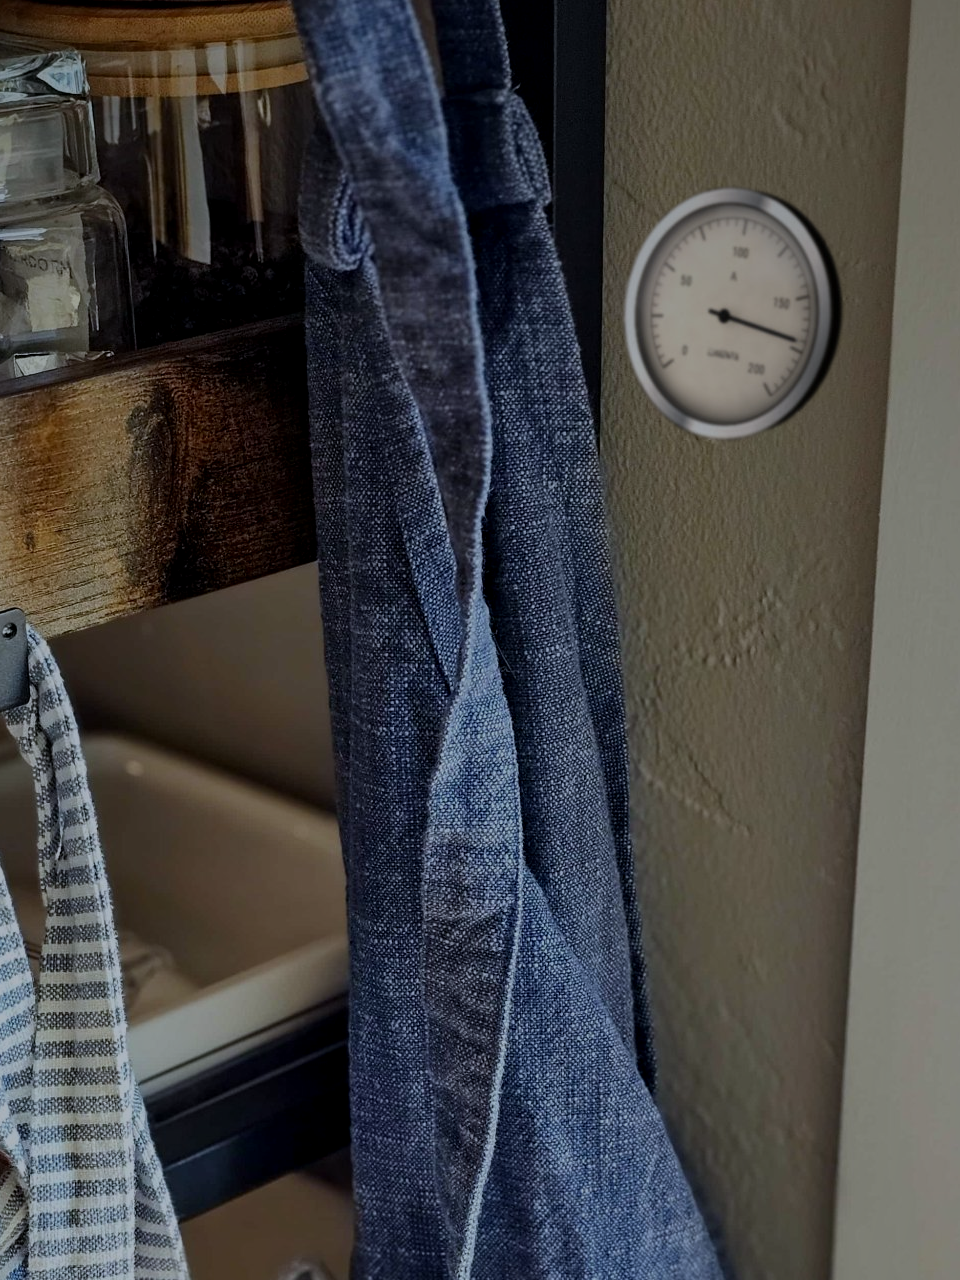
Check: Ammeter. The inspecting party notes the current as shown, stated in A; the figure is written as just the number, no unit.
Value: 170
